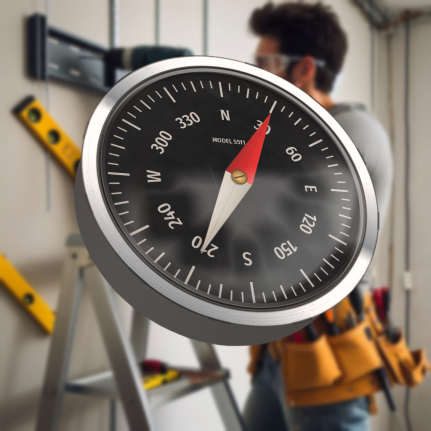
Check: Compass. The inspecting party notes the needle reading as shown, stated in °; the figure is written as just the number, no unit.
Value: 30
